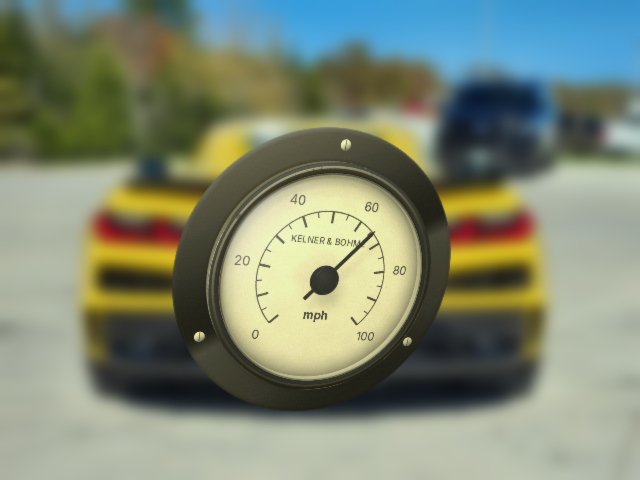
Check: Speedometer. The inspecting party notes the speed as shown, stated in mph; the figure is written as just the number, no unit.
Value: 65
